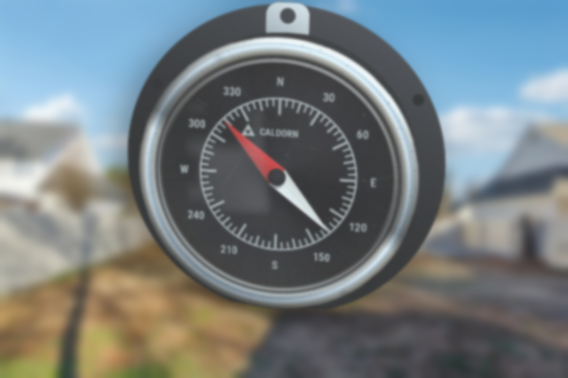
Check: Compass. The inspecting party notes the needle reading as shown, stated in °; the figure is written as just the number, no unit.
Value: 315
